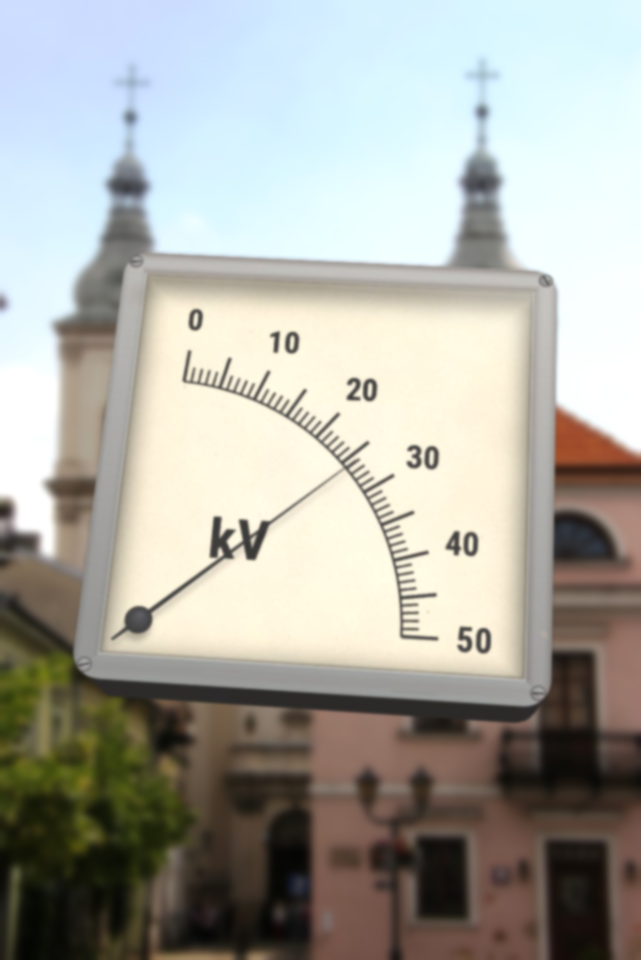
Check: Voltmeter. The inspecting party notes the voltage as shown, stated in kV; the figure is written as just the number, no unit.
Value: 26
